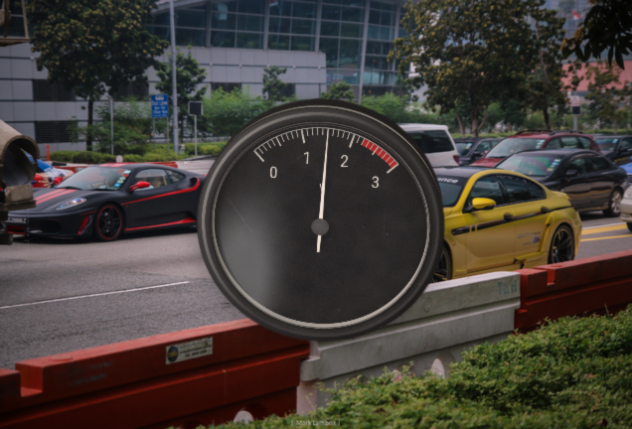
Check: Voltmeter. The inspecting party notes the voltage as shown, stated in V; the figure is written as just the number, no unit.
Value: 1.5
